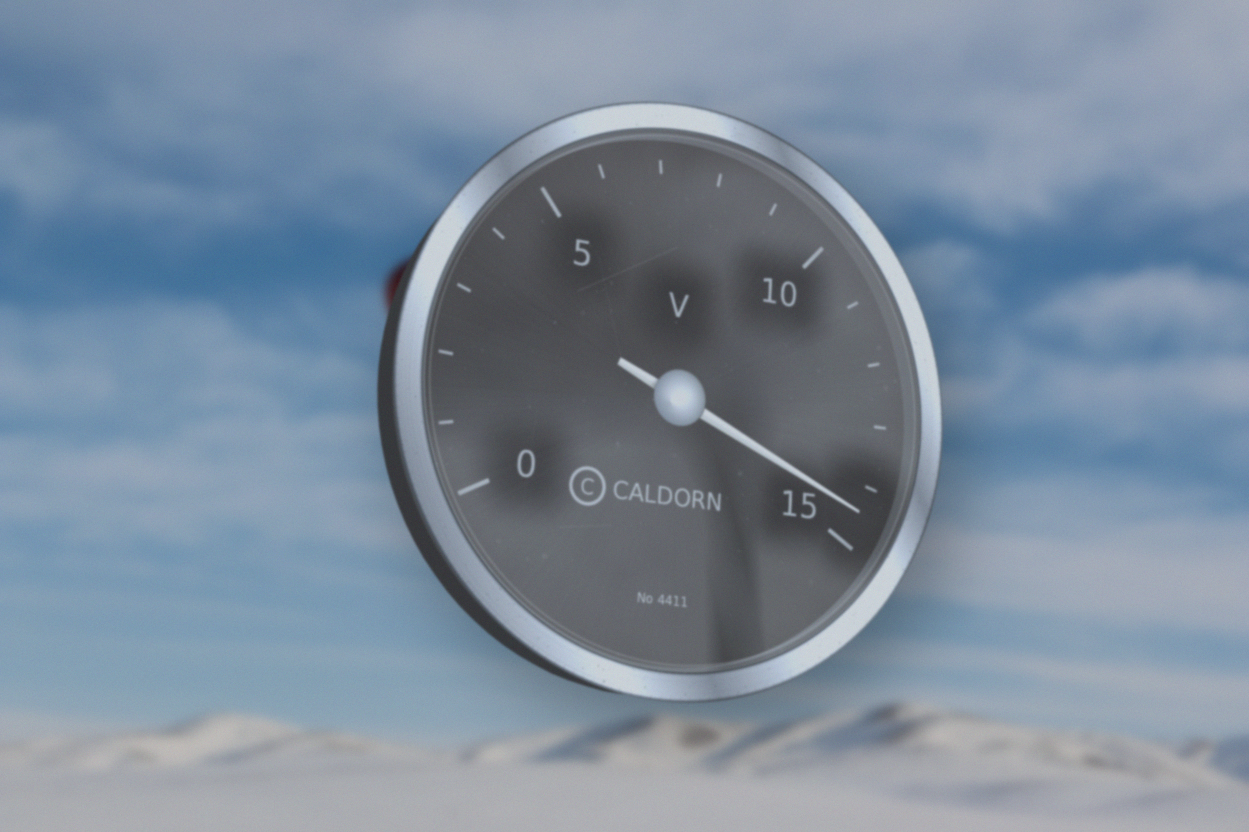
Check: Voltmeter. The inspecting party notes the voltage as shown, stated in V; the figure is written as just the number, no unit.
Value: 14.5
